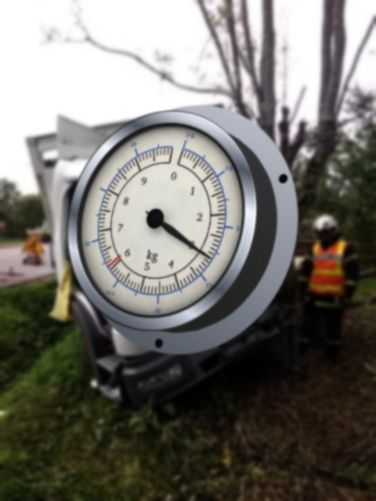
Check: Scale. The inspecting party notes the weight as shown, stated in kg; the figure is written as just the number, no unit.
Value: 3
